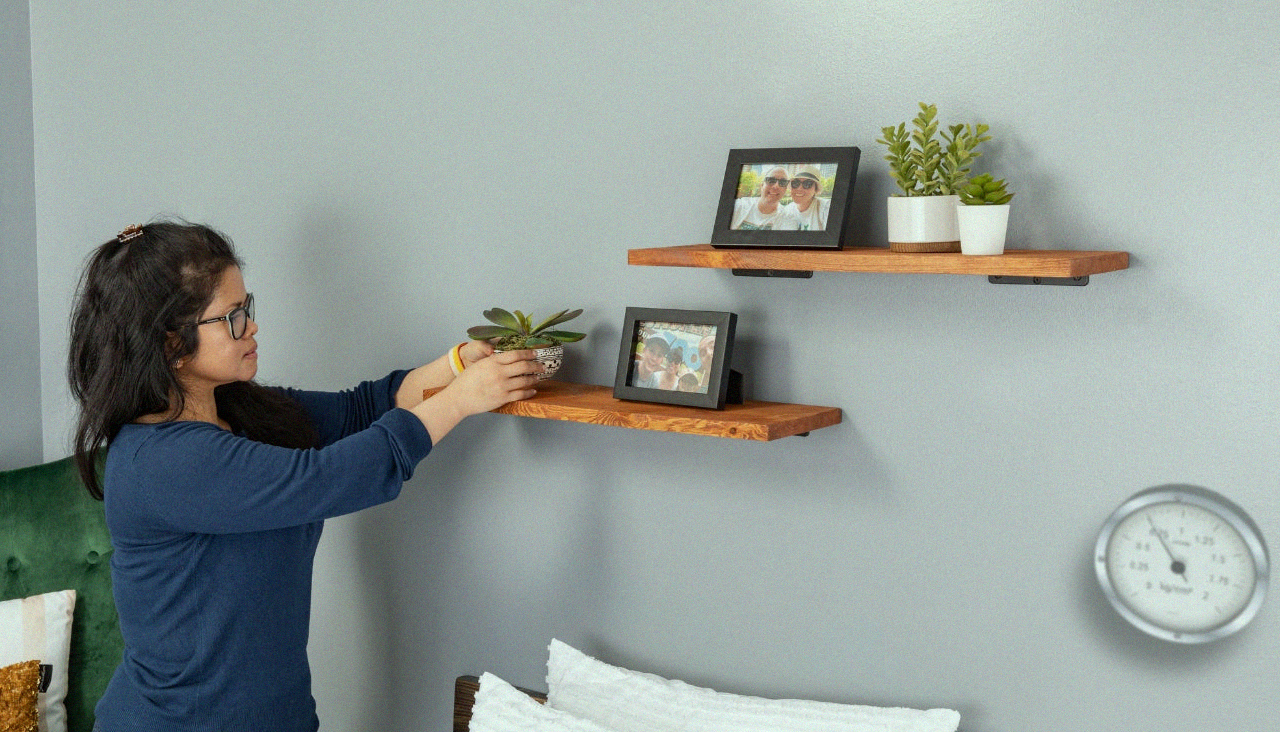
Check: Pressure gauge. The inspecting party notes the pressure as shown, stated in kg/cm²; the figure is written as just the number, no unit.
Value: 0.75
